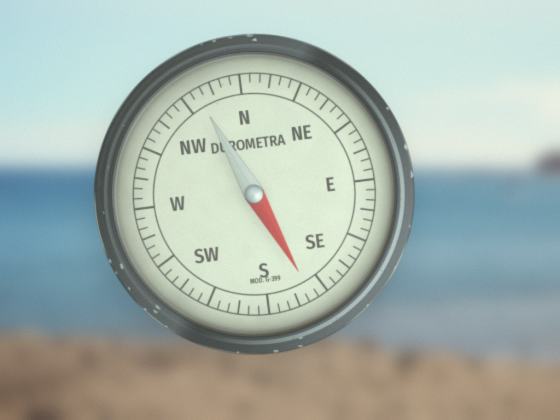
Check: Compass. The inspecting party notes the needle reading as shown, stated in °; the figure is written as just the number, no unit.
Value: 157.5
